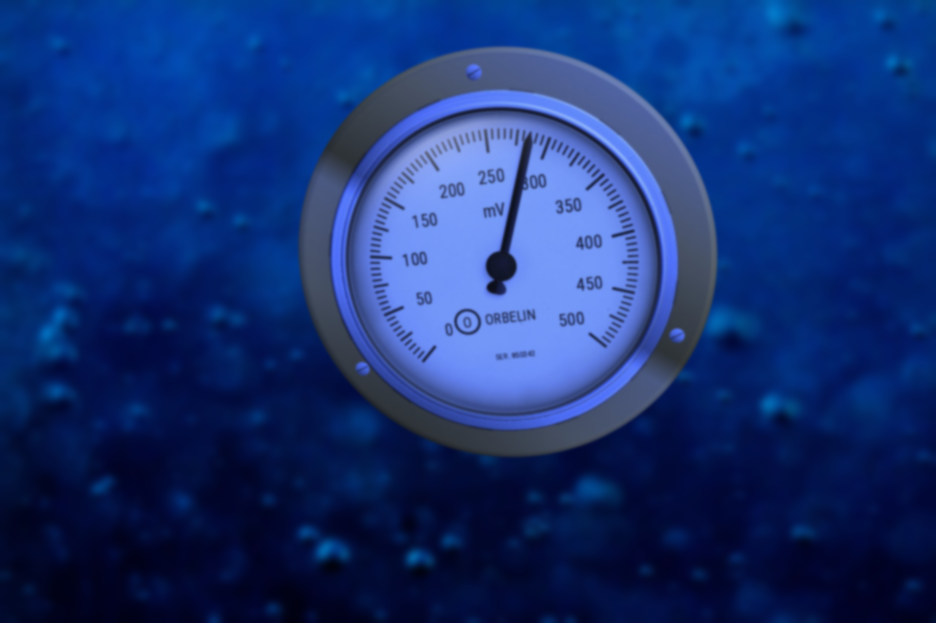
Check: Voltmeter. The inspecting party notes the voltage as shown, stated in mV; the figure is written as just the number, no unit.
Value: 285
